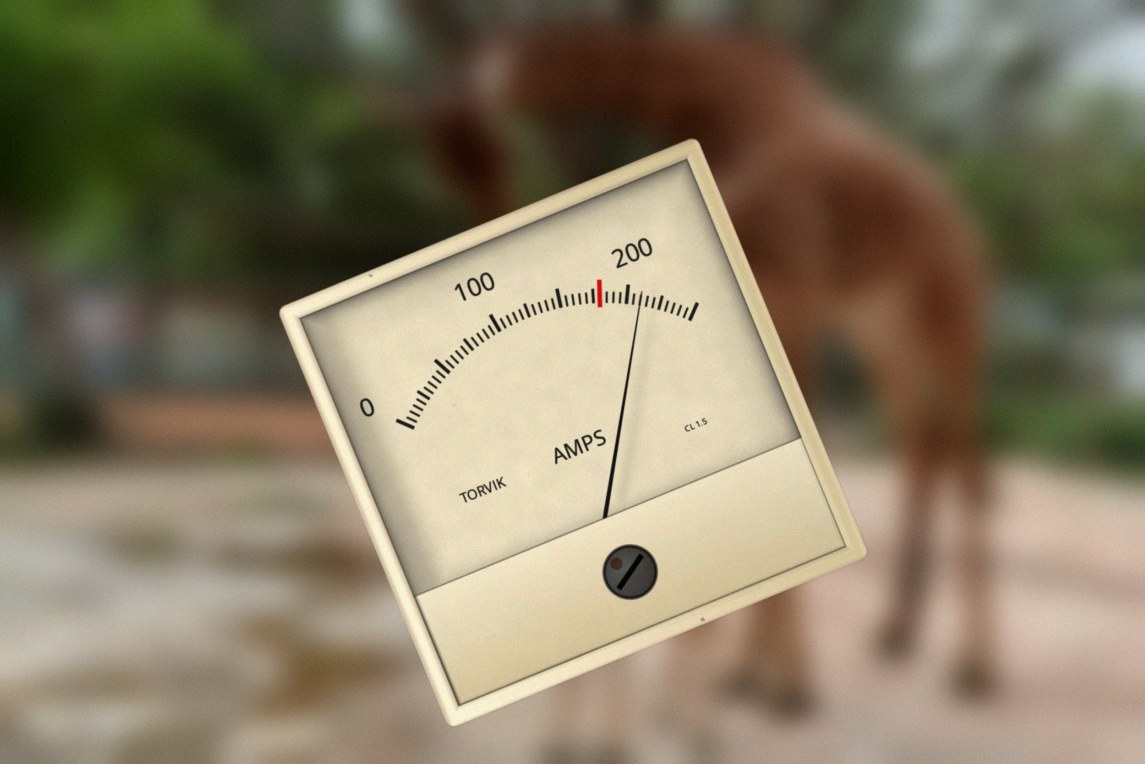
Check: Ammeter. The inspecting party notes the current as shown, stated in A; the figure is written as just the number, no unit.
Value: 210
